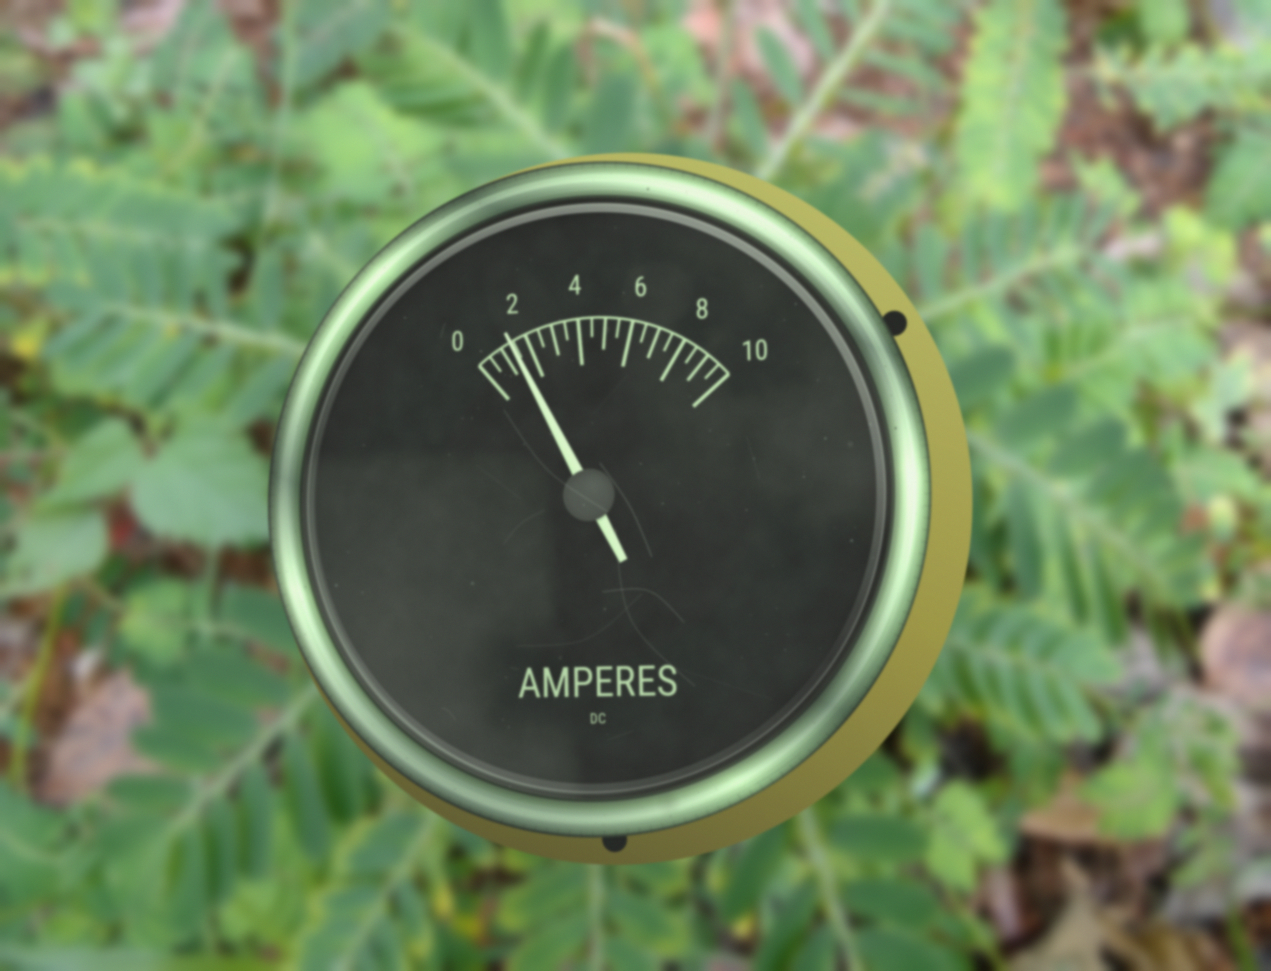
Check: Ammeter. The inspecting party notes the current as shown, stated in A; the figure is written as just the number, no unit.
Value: 1.5
